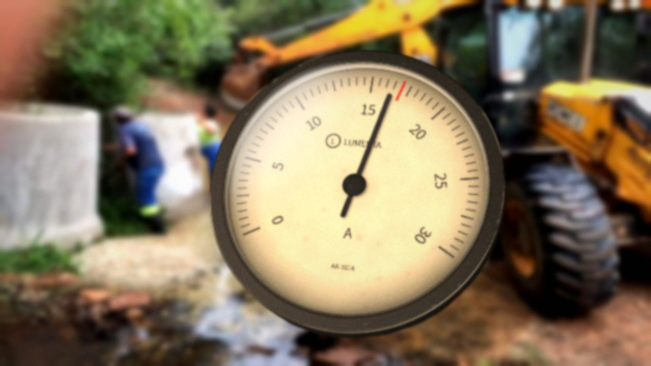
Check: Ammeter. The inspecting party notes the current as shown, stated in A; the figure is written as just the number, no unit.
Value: 16.5
